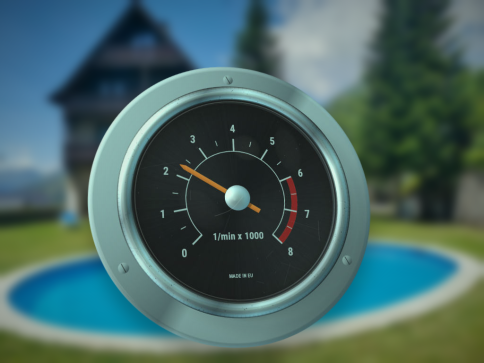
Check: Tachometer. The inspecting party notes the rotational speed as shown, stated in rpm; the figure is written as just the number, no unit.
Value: 2250
